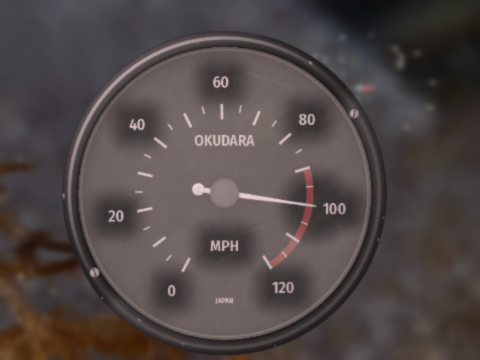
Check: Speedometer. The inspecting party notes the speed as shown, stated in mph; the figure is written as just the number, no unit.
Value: 100
